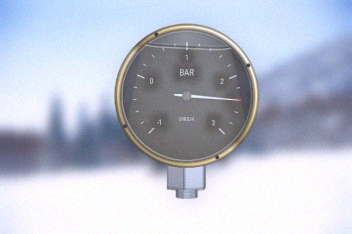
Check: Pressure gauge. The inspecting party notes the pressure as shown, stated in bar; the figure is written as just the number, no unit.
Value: 2.4
